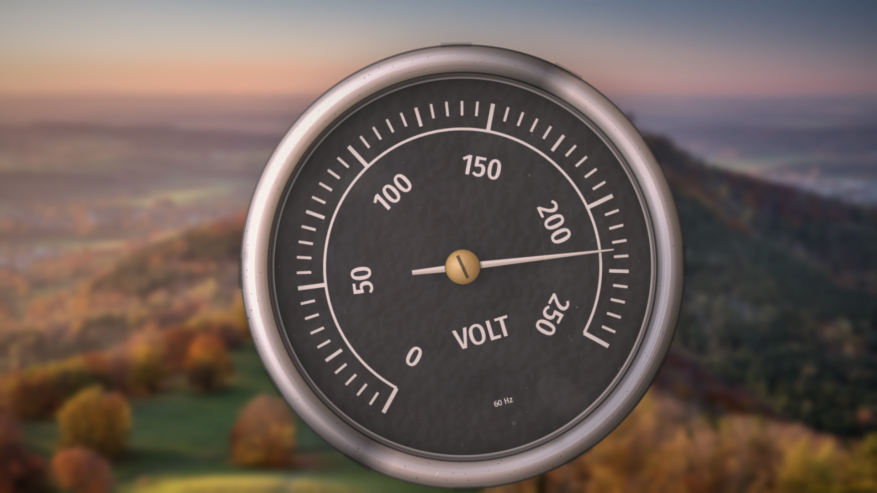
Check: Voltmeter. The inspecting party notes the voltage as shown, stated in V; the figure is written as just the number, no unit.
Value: 217.5
